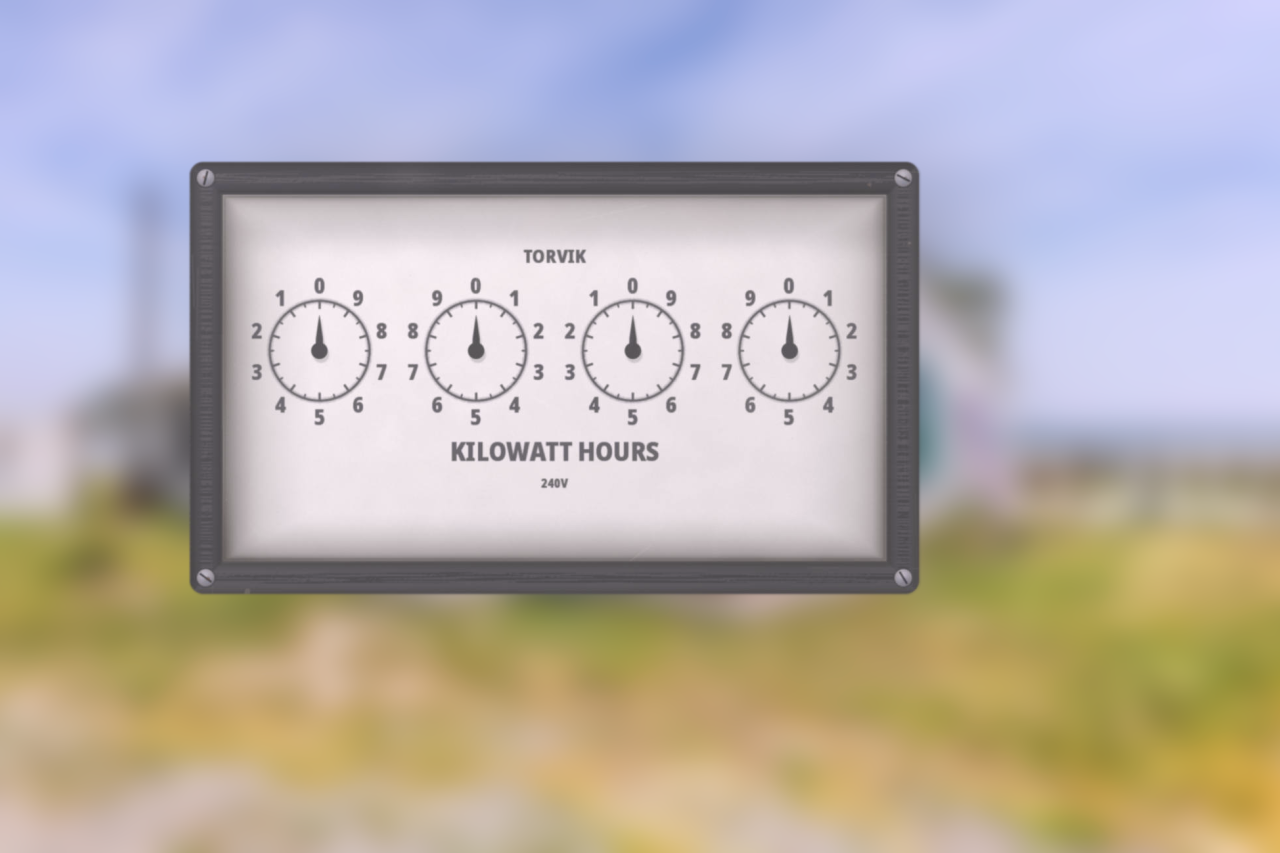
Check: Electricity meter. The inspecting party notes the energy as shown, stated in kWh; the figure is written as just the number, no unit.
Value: 0
